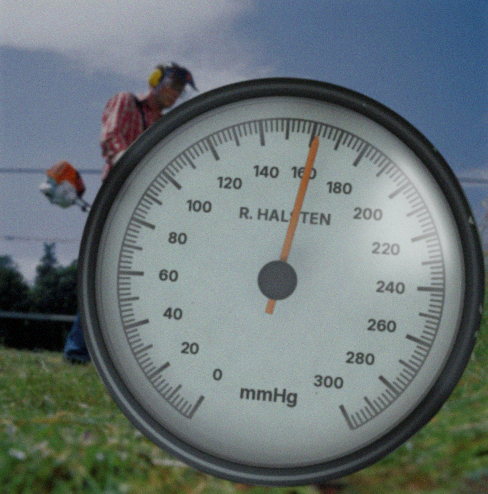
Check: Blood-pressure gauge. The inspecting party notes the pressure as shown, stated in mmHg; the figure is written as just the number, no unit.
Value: 162
